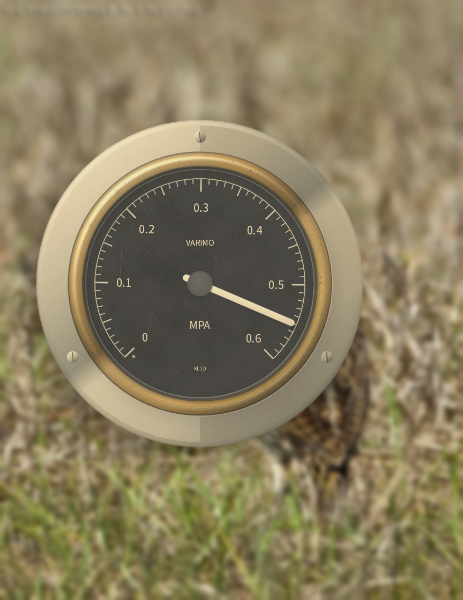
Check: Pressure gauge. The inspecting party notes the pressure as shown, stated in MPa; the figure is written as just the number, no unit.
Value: 0.55
